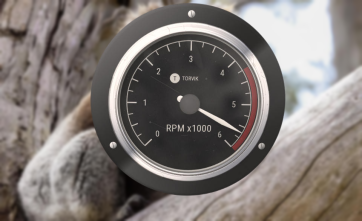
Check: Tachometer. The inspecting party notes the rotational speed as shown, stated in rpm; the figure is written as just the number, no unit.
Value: 5625
